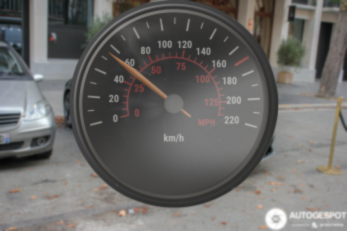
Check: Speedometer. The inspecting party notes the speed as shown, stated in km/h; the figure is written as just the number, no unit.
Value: 55
